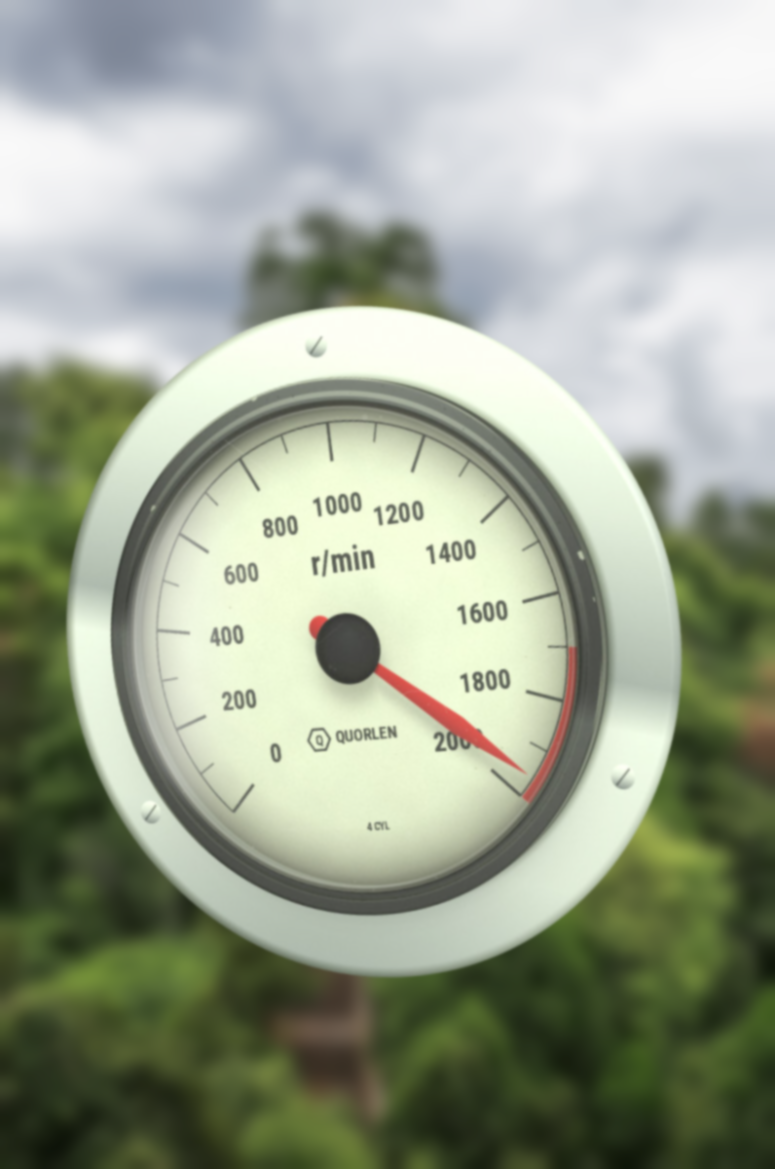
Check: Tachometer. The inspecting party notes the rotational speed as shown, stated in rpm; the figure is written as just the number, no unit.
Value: 1950
